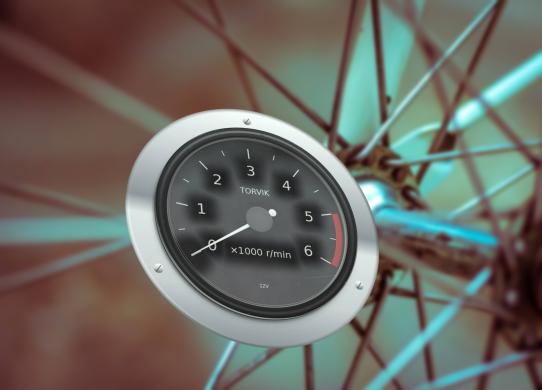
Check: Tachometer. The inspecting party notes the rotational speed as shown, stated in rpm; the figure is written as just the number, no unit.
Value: 0
